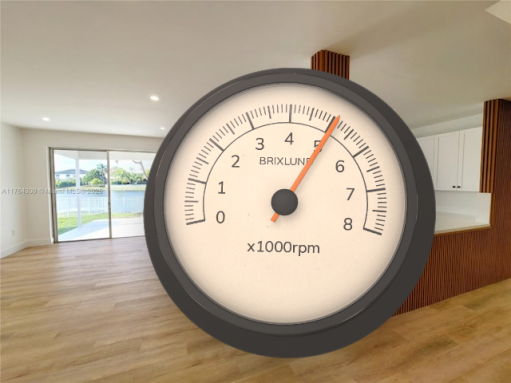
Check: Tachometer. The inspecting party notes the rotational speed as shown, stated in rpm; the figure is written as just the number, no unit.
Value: 5100
